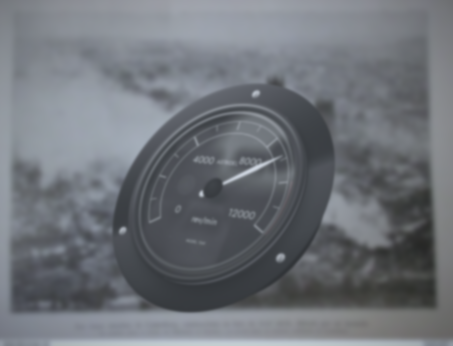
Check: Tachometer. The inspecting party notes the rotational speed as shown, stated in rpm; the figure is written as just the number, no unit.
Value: 9000
